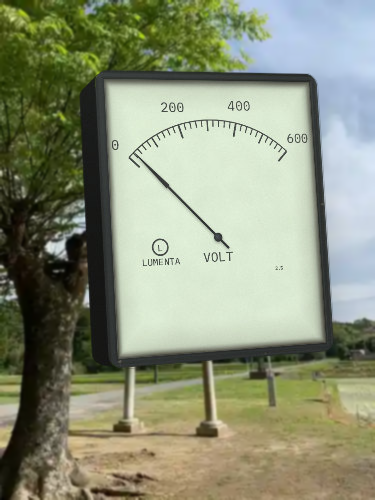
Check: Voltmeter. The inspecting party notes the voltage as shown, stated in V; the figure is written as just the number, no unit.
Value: 20
